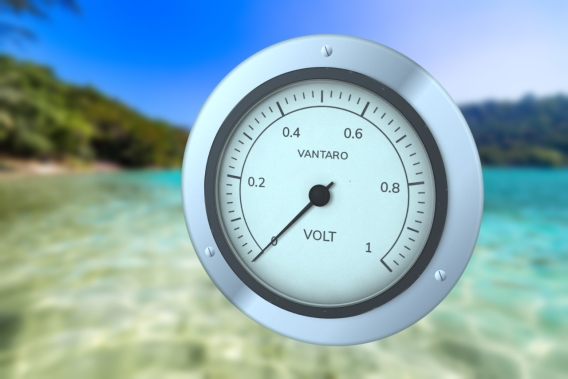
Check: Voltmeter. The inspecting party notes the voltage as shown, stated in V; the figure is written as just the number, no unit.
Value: 0
